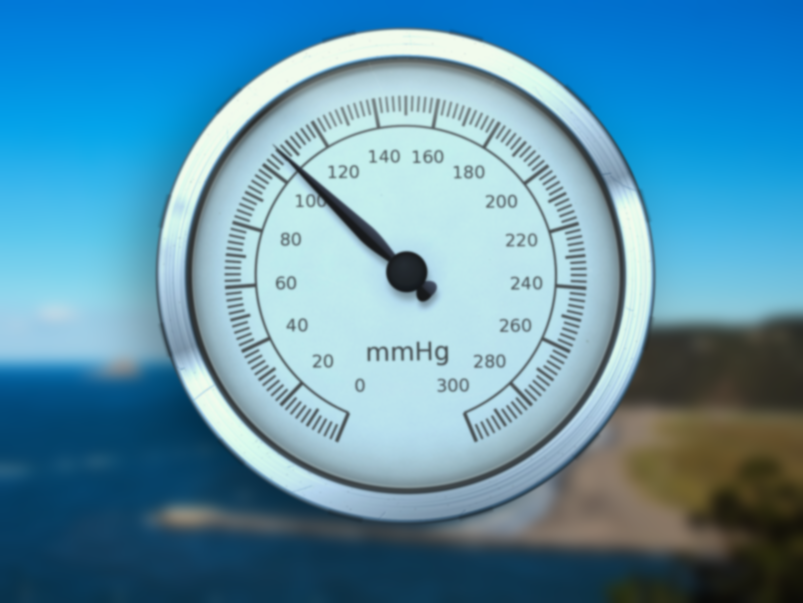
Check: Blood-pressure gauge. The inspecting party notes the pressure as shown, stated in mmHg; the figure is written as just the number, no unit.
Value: 106
